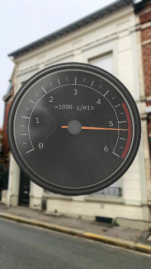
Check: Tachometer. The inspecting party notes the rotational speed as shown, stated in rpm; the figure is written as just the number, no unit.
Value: 5250
